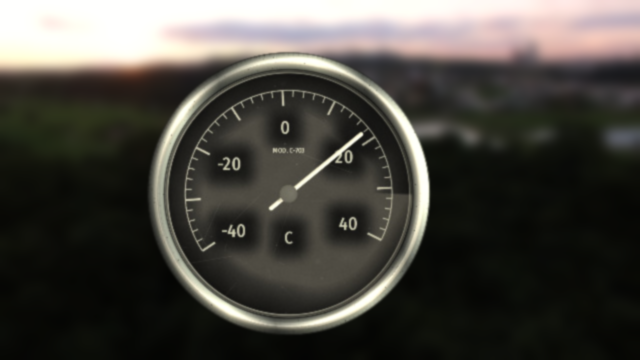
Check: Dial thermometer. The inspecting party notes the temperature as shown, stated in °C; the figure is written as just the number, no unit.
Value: 18
